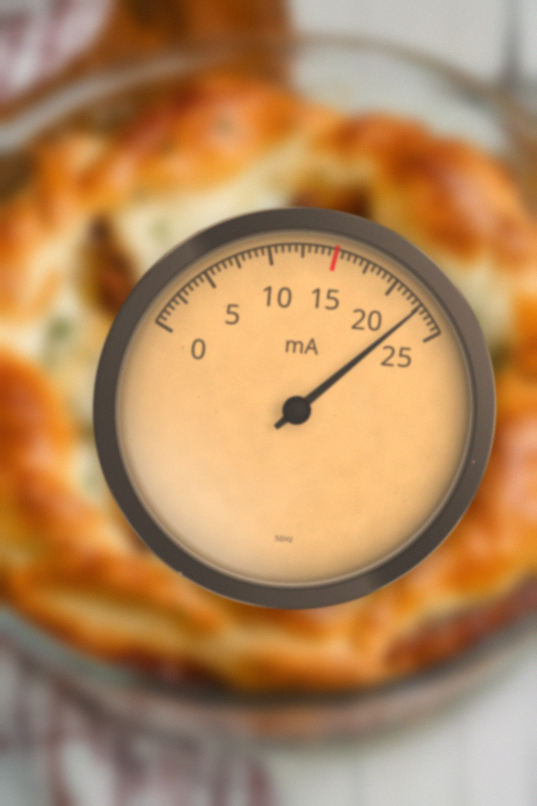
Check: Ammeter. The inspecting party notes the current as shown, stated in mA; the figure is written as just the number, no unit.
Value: 22.5
